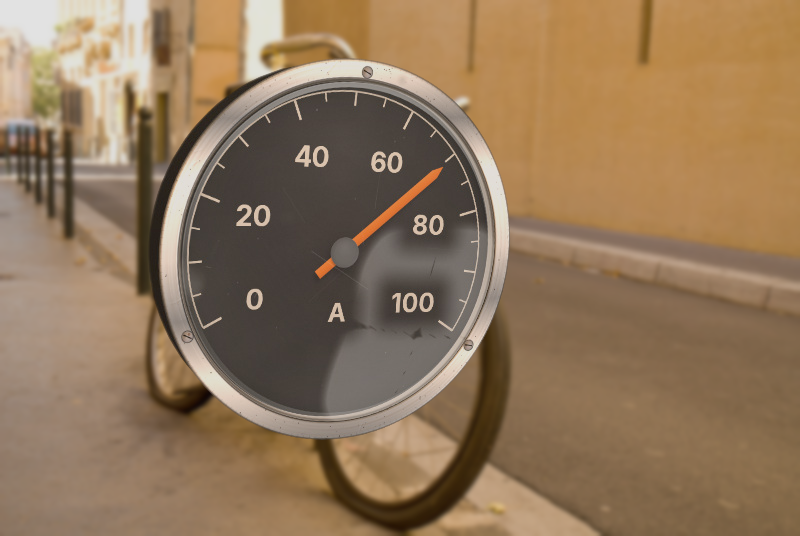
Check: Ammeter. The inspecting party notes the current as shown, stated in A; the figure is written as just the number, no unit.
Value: 70
